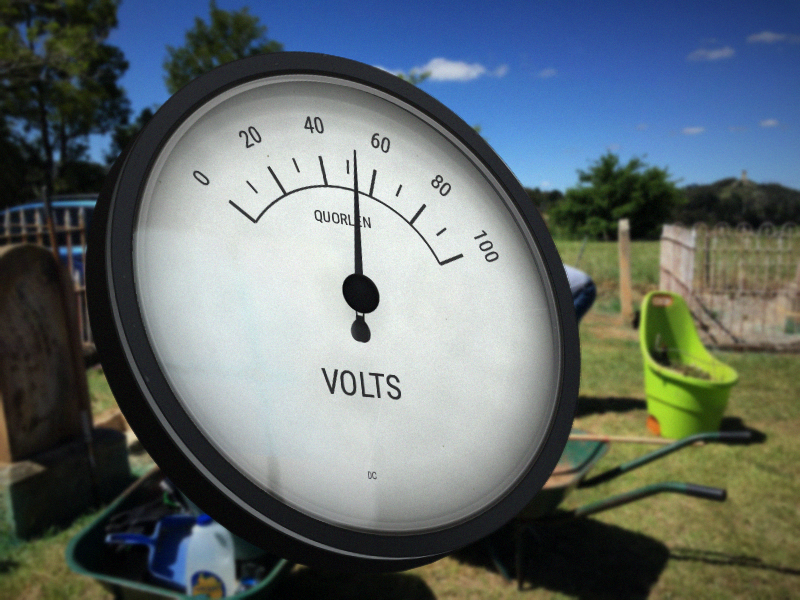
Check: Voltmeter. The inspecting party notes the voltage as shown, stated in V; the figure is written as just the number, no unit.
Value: 50
